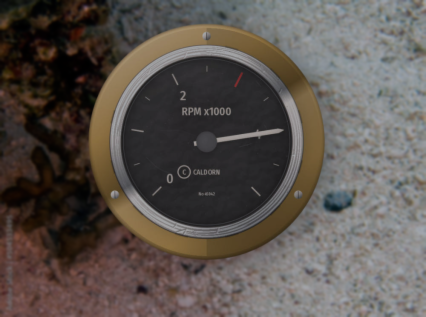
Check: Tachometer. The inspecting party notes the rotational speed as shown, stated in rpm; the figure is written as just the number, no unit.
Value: 4000
